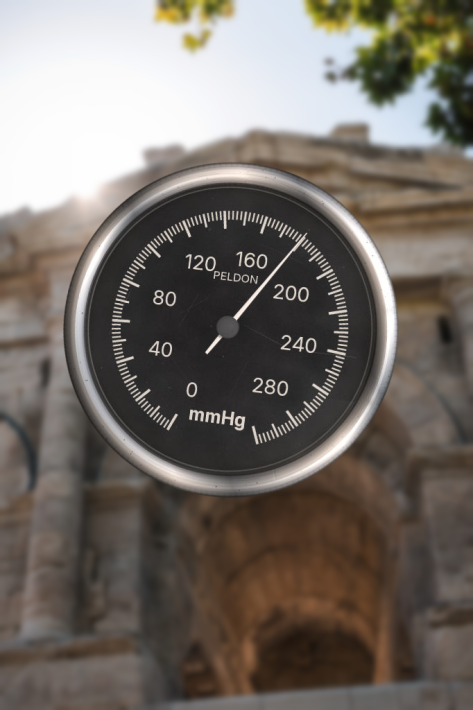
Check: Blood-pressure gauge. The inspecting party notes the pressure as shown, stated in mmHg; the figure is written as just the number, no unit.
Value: 180
